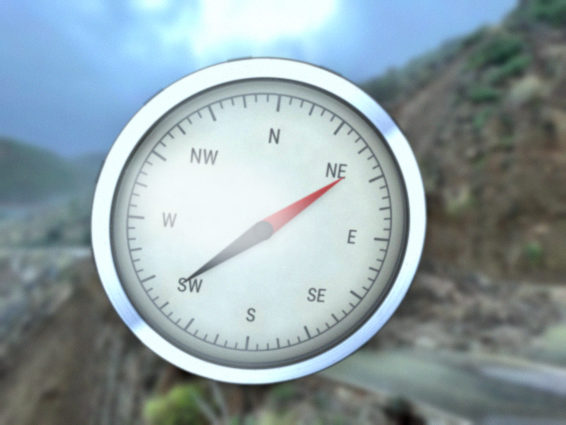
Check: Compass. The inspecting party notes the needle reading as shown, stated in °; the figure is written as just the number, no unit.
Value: 50
